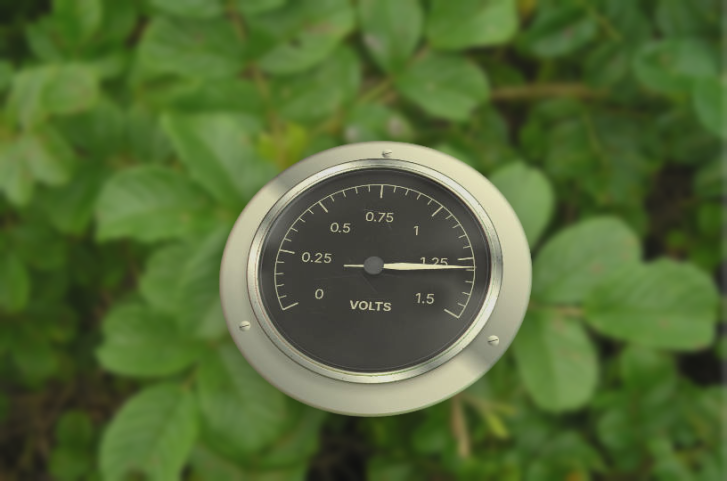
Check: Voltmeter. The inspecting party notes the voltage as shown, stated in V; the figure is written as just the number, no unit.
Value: 1.3
